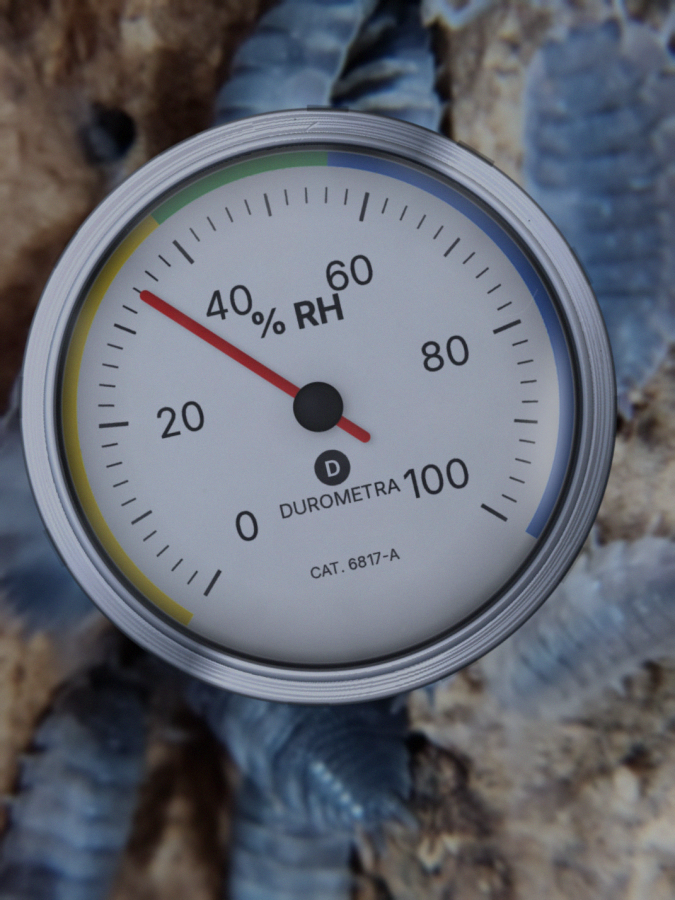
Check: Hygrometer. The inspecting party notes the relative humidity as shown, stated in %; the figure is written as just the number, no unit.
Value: 34
